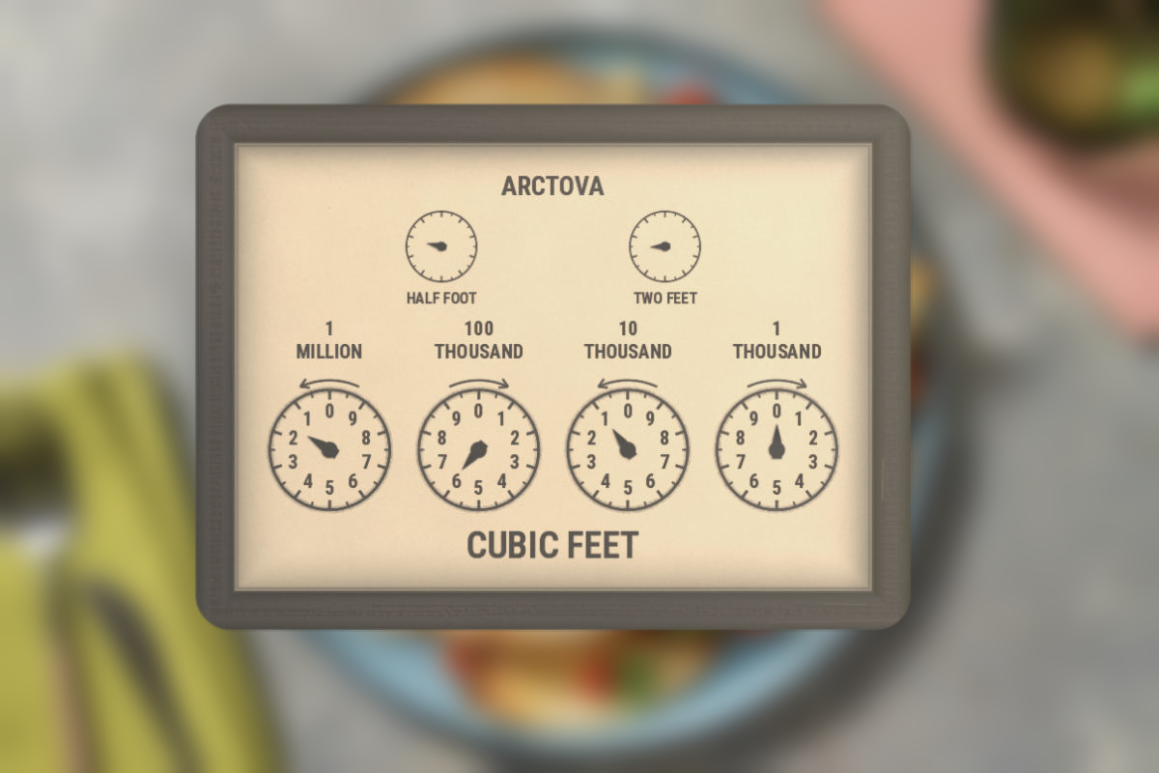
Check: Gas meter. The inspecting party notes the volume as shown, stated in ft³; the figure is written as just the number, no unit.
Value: 161000
